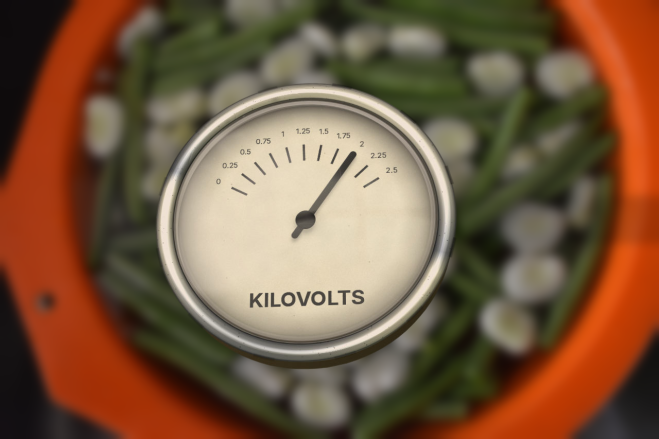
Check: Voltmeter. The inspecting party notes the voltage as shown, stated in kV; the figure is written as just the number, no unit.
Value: 2
